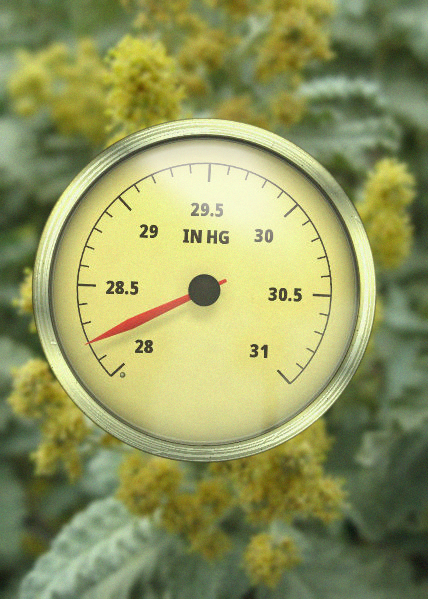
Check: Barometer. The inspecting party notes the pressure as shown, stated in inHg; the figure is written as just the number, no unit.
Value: 28.2
